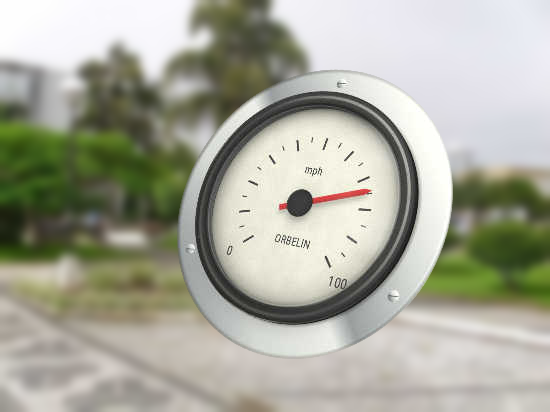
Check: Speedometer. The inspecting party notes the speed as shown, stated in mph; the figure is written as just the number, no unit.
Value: 75
